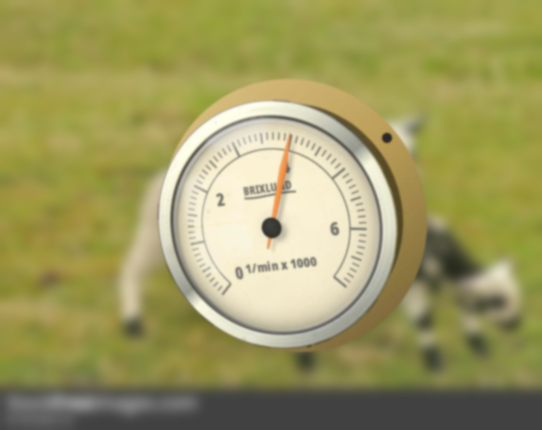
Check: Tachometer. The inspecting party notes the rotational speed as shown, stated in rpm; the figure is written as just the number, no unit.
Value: 4000
